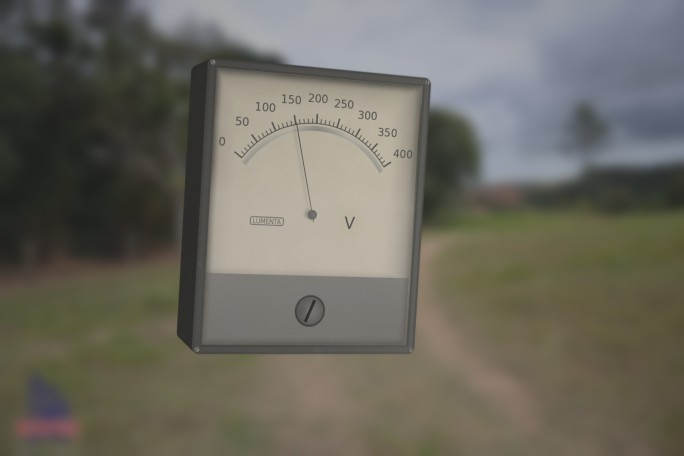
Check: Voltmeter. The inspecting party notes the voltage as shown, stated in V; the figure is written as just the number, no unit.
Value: 150
